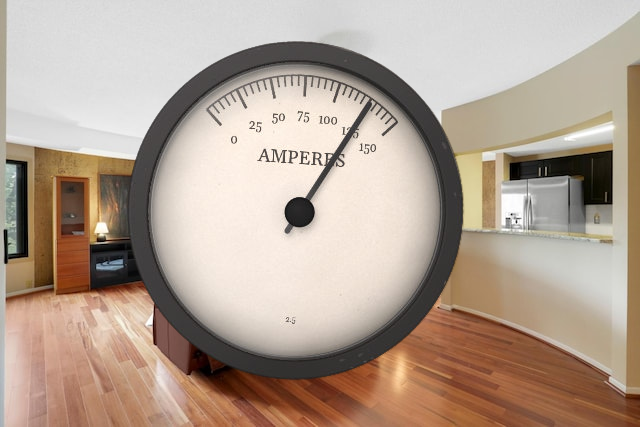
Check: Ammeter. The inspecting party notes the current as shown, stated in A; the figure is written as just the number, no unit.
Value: 125
